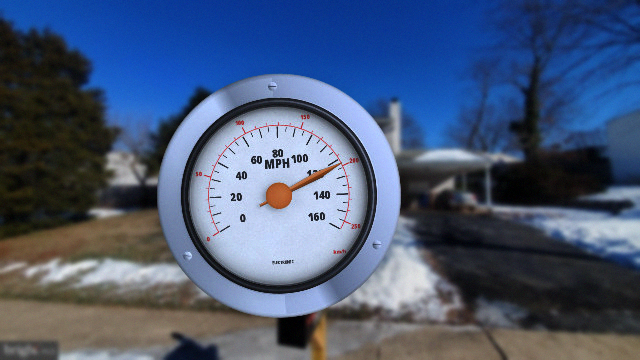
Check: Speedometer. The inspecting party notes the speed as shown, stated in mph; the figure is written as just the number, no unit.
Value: 122.5
